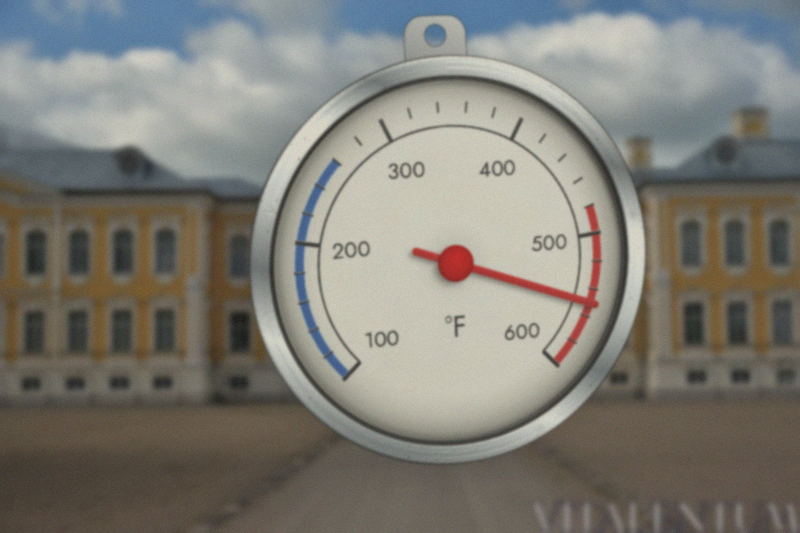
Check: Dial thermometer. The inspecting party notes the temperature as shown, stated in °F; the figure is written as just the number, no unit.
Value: 550
